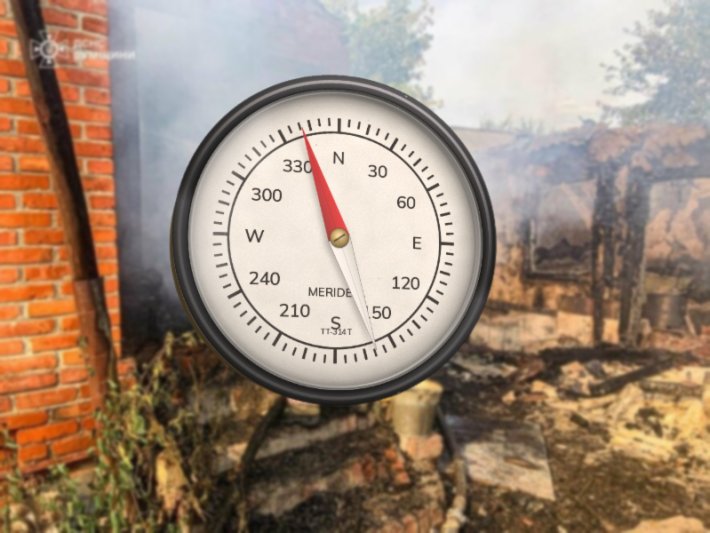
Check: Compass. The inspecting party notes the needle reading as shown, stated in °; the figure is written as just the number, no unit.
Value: 340
